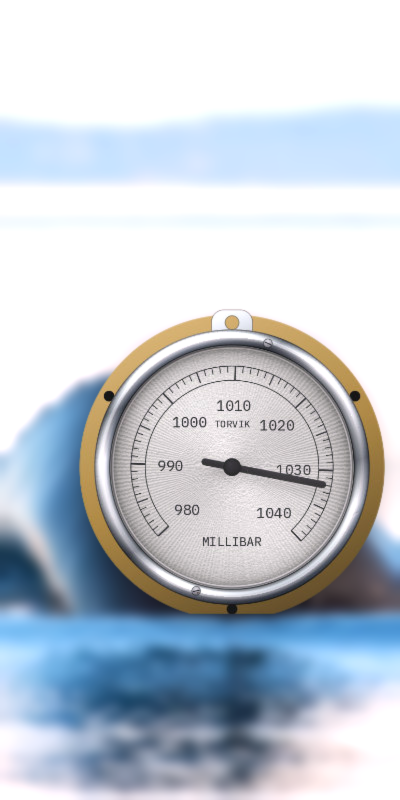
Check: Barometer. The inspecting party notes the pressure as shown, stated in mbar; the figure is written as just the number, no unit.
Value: 1032
